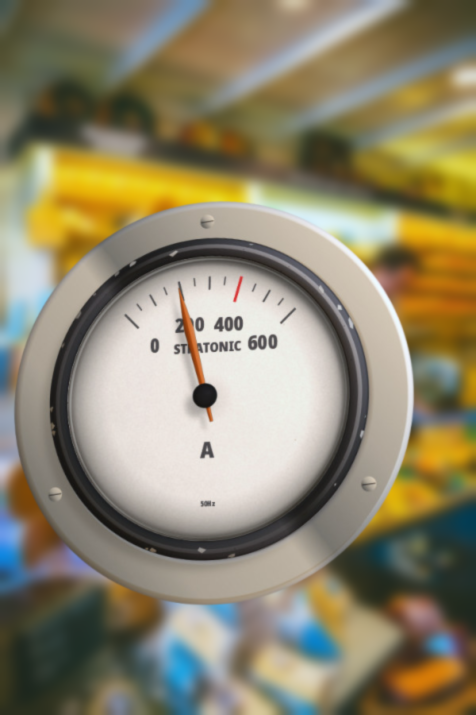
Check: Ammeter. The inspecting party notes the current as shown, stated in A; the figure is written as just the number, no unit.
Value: 200
